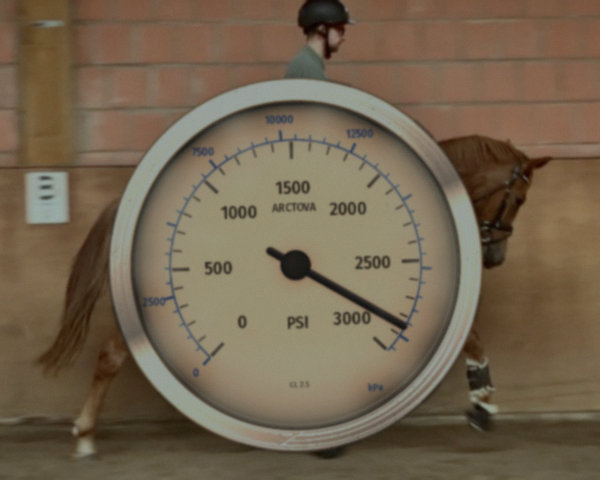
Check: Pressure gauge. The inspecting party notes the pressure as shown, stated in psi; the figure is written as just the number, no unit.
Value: 2850
